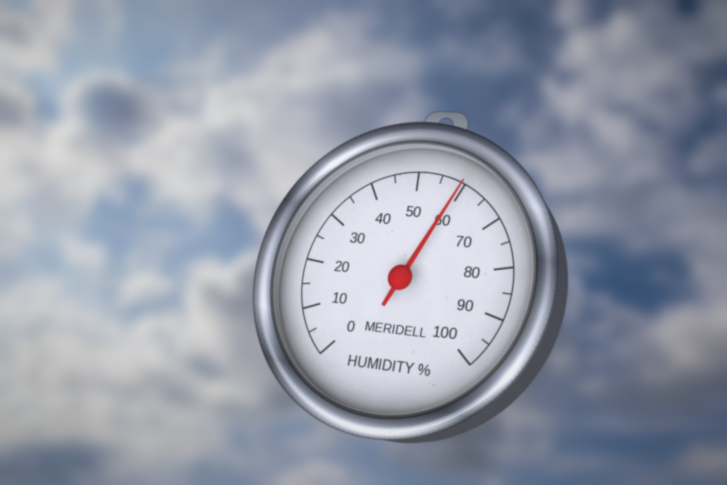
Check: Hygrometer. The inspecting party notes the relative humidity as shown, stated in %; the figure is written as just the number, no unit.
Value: 60
